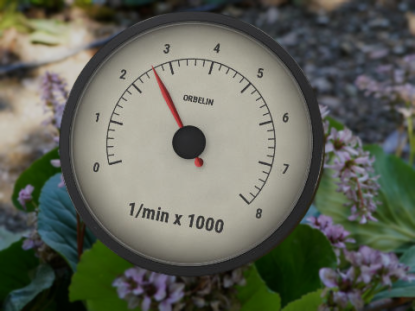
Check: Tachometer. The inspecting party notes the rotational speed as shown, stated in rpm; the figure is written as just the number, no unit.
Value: 2600
